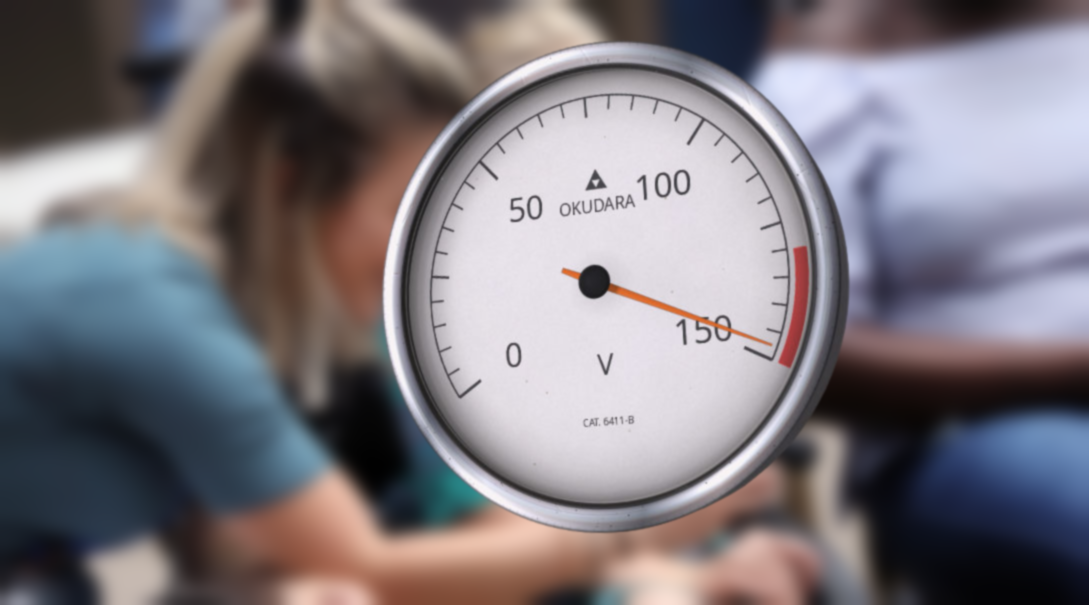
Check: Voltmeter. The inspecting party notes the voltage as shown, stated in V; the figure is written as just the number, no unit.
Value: 147.5
